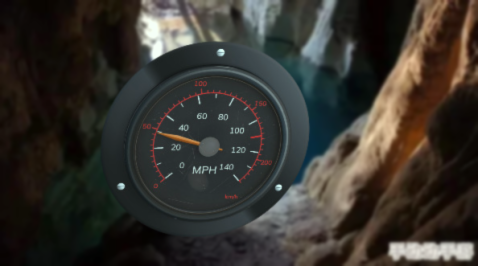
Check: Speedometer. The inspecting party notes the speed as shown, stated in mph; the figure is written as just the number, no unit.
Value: 30
